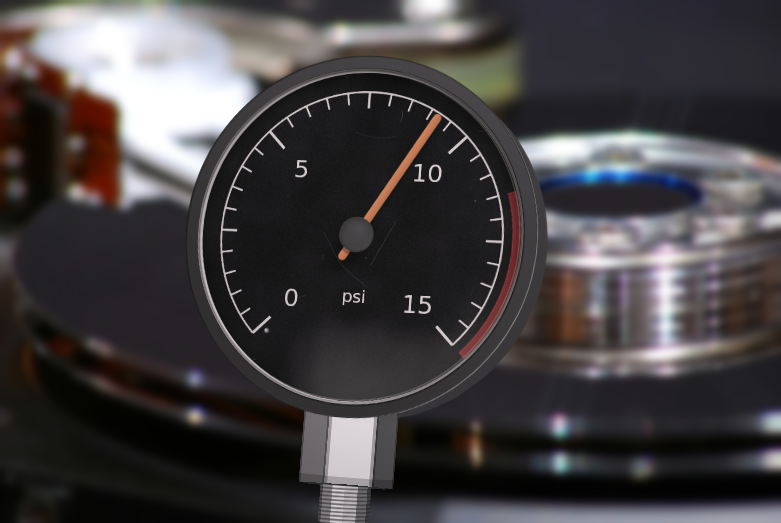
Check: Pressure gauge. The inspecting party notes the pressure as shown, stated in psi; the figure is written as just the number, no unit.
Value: 9.25
